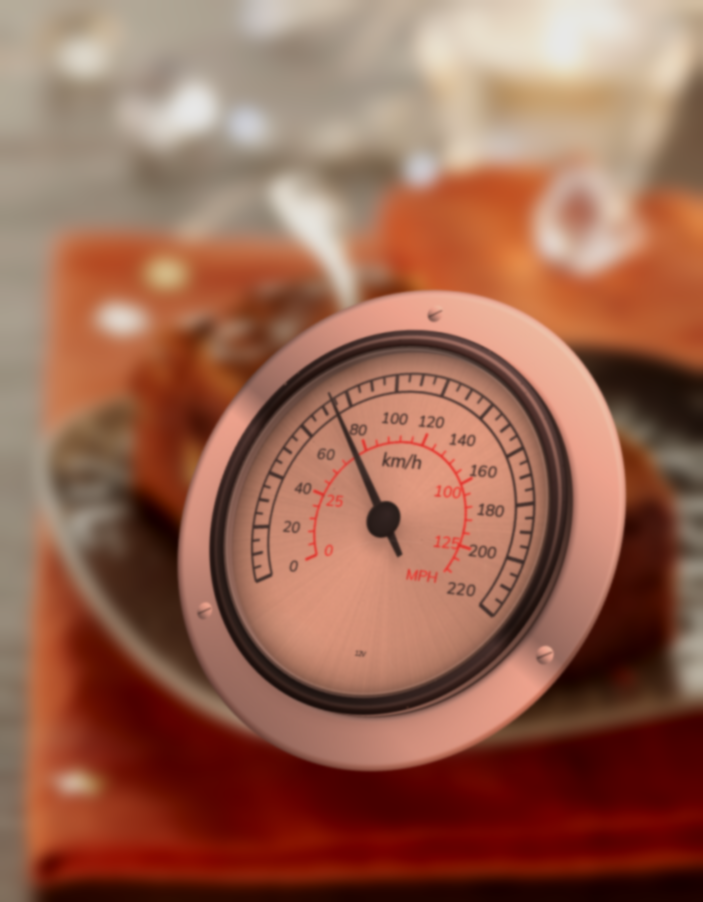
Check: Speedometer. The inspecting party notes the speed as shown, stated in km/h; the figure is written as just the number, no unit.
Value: 75
